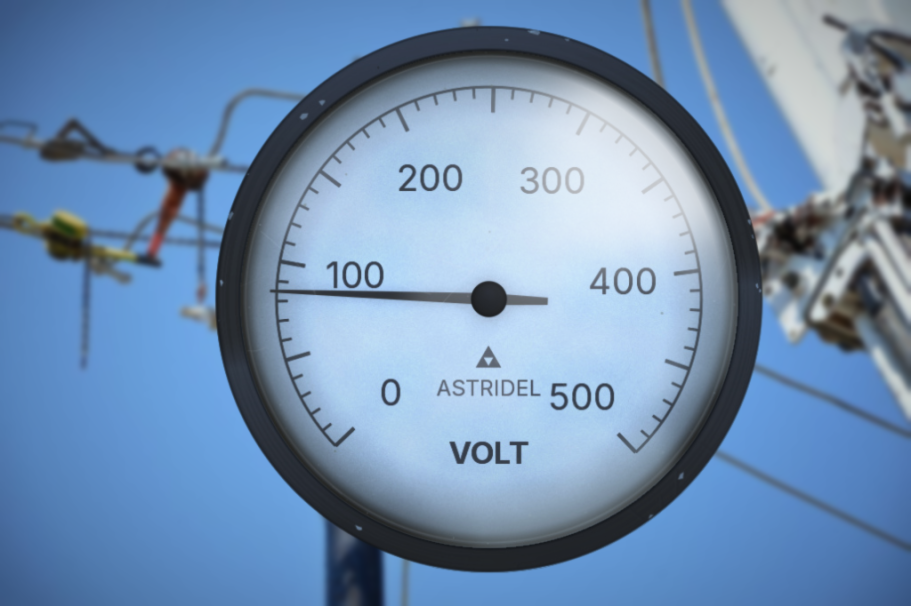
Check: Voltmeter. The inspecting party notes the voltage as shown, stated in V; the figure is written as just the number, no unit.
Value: 85
